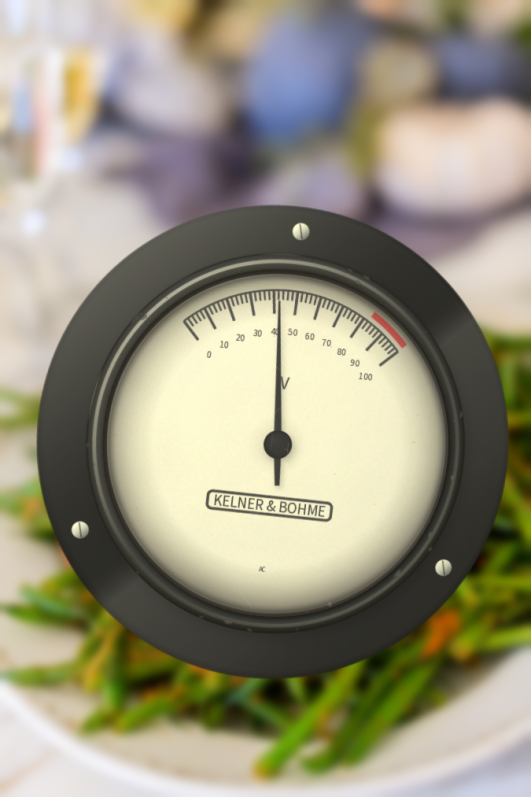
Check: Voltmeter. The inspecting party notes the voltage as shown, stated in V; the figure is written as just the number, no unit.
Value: 42
